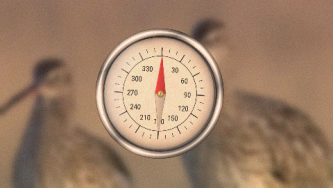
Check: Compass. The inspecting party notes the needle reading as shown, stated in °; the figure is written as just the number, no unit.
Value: 0
